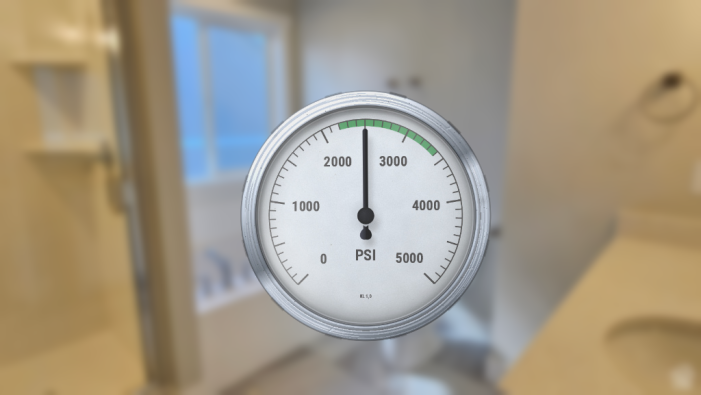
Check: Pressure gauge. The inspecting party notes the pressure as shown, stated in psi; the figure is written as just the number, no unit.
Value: 2500
